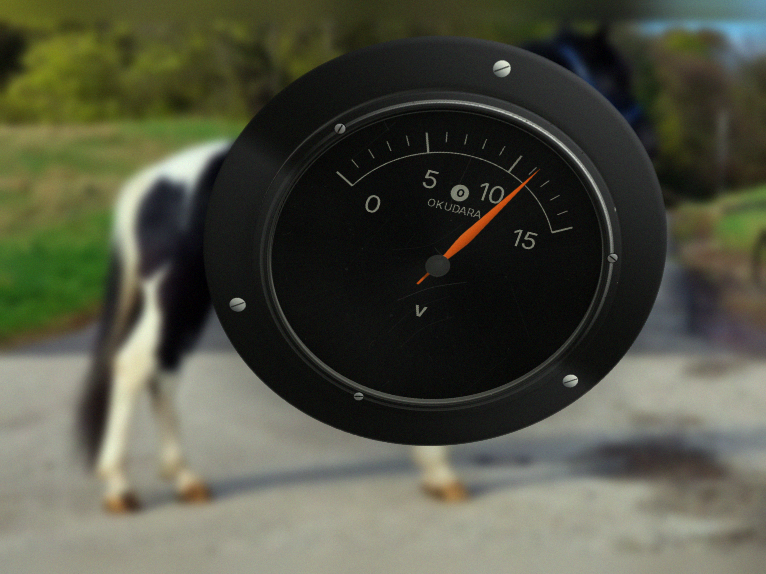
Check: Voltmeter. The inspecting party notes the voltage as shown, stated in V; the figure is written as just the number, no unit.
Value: 11
